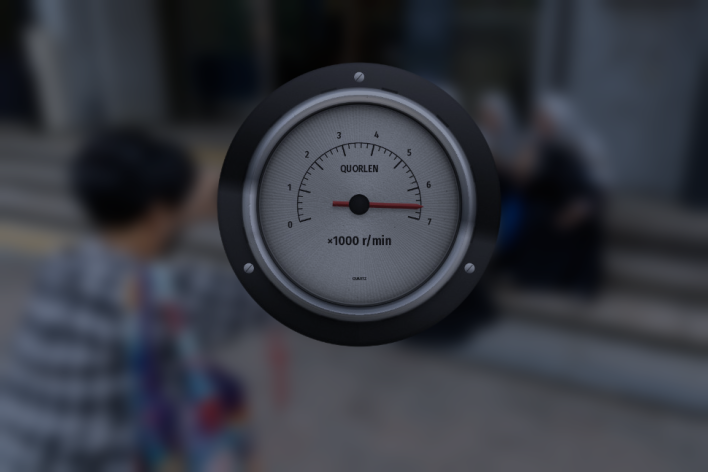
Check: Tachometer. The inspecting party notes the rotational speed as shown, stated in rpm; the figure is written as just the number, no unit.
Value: 6600
